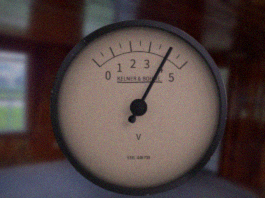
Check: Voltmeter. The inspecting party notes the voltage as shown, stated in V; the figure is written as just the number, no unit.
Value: 4
